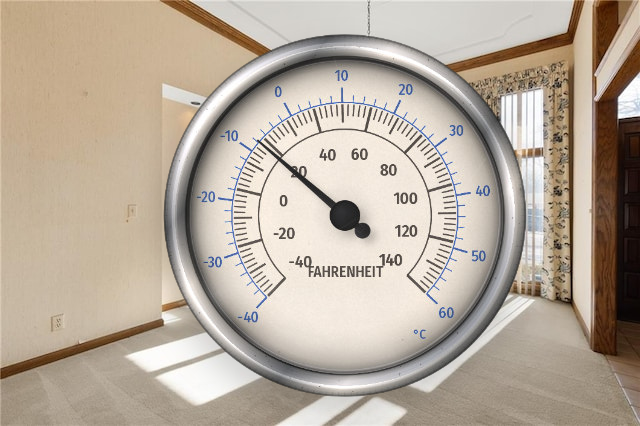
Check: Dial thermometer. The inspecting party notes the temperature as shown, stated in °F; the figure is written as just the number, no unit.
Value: 18
